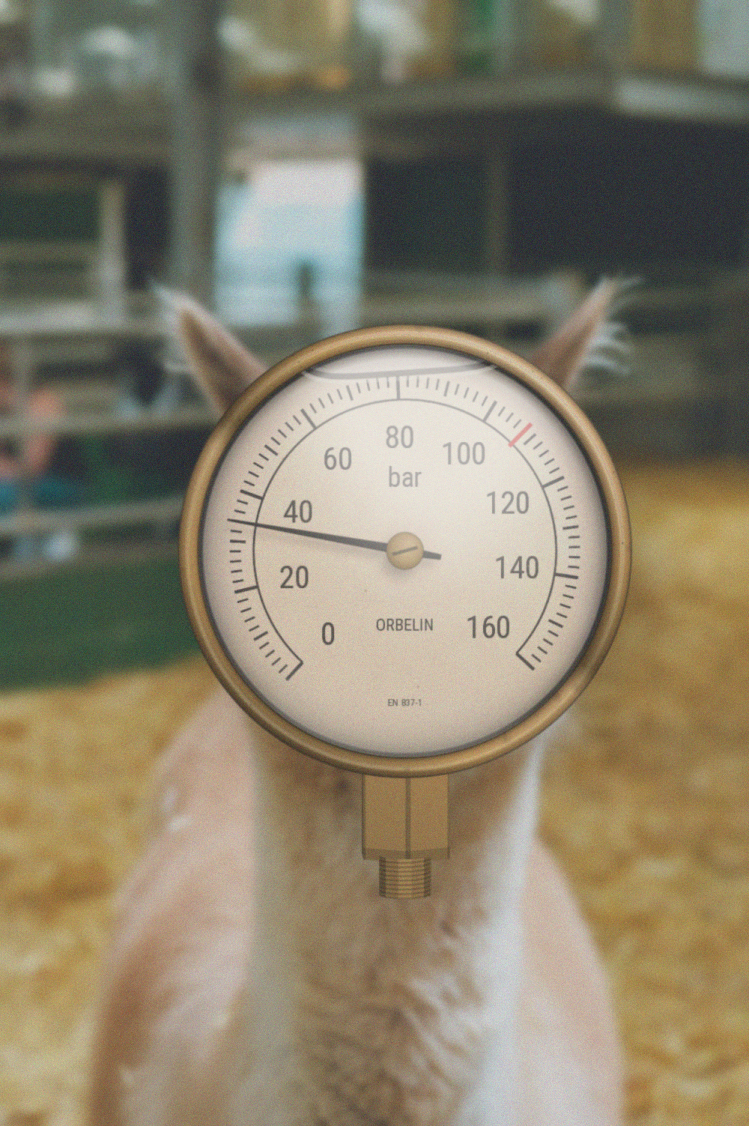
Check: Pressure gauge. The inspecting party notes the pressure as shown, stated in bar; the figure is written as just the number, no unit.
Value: 34
